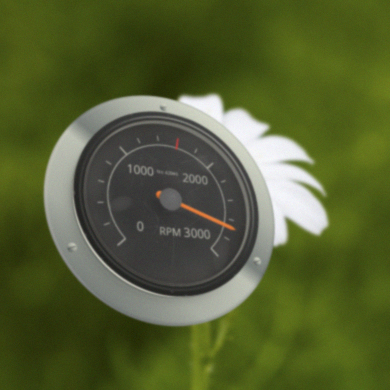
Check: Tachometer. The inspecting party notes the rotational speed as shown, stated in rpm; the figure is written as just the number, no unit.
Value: 2700
